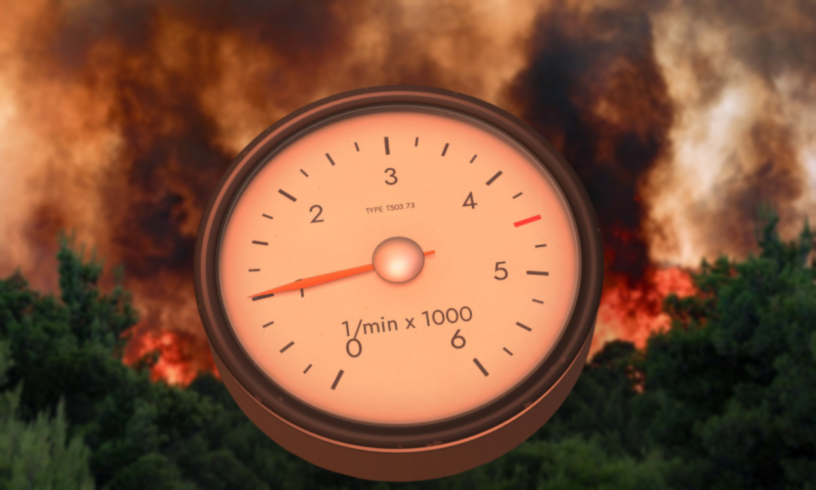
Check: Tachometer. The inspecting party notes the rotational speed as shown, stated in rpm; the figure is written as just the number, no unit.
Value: 1000
